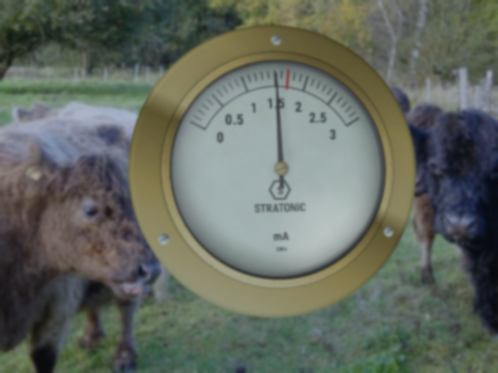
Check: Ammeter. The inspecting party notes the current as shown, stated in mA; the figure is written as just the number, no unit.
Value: 1.5
